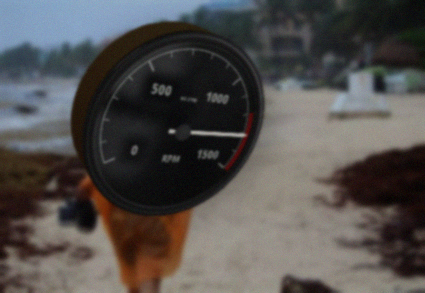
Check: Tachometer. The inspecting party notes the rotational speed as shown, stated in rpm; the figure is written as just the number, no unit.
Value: 1300
